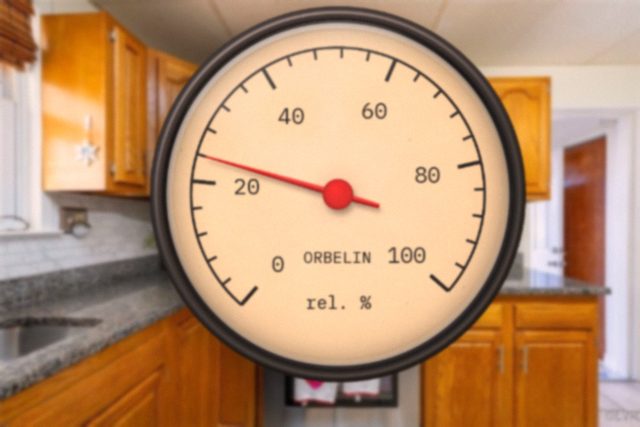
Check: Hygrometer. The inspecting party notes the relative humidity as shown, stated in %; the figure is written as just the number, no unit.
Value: 24
